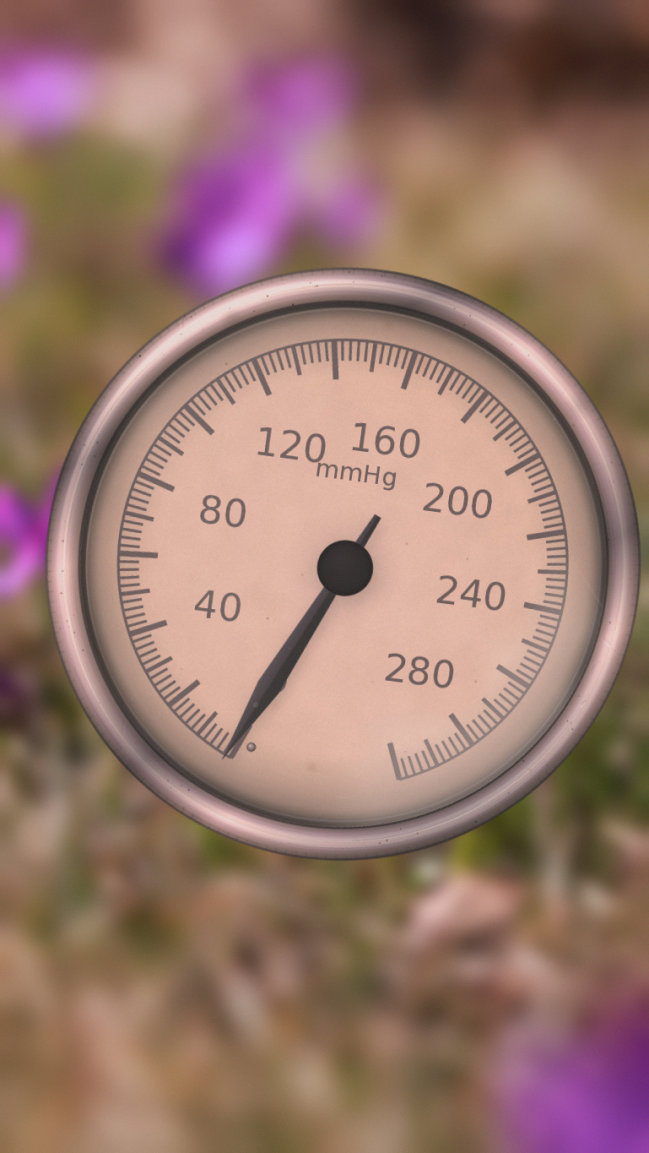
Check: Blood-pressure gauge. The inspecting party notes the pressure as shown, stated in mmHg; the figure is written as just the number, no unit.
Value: 2
